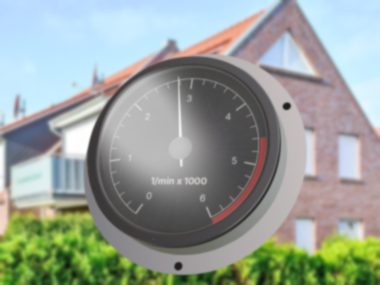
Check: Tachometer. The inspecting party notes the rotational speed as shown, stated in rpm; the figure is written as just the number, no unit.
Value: 2800
